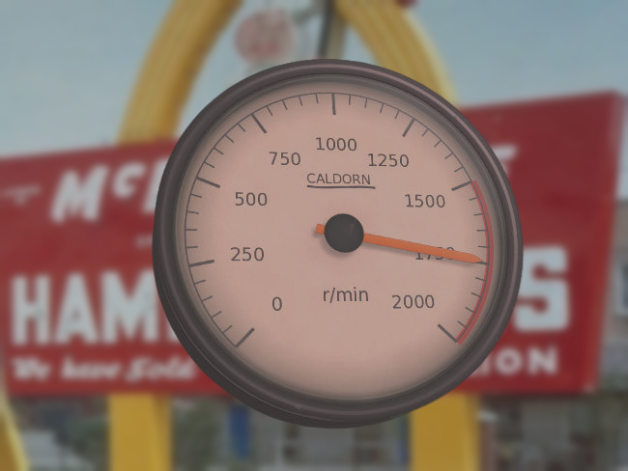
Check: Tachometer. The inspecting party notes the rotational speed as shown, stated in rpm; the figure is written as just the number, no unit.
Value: 1750
